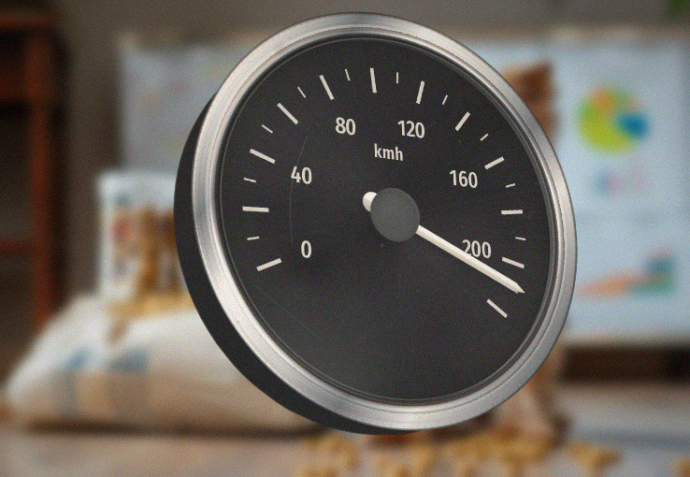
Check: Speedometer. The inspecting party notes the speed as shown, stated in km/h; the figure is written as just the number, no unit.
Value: 210
